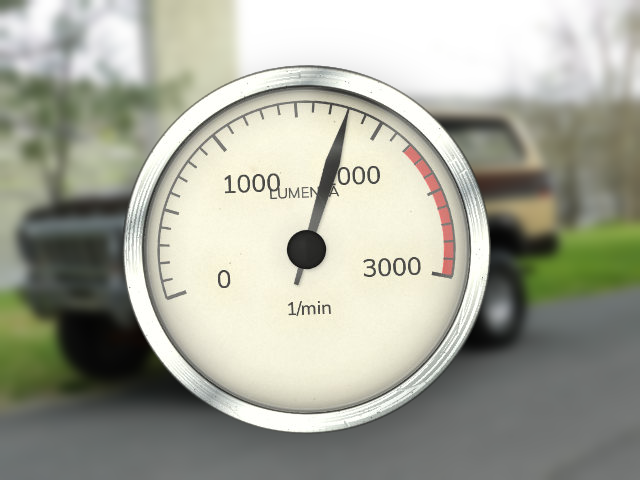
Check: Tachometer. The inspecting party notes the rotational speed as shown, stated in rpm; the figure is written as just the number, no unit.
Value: 1800
